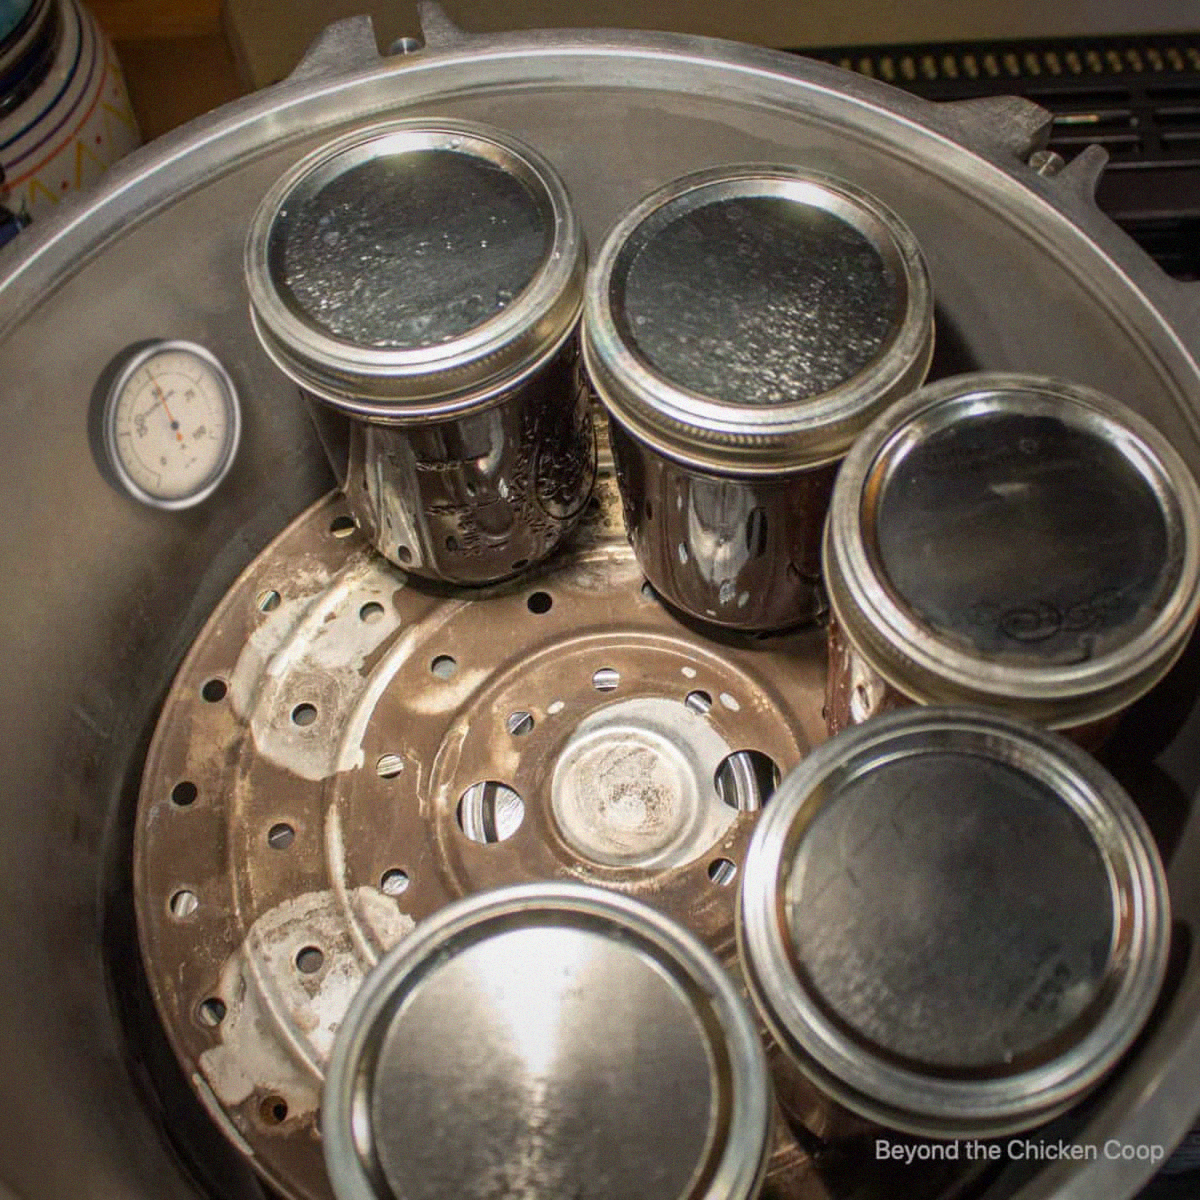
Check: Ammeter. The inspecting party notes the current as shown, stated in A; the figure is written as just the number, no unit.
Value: 50
